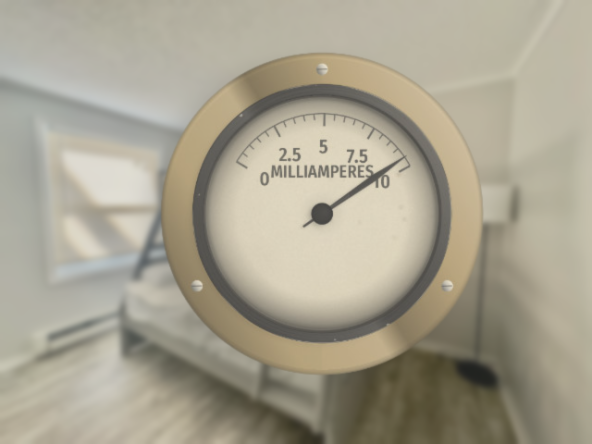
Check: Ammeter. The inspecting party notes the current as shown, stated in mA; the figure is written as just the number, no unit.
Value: 9.5
